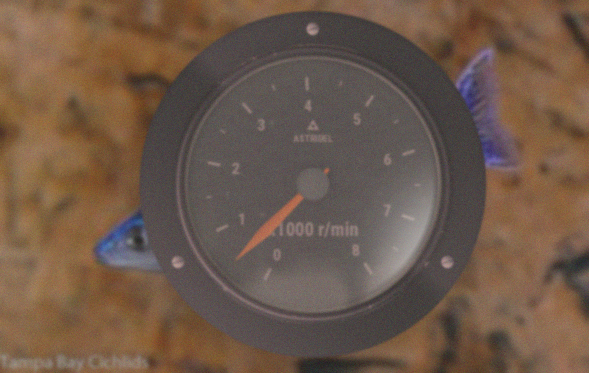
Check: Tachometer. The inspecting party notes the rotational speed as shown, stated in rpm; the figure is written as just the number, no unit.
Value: 500
